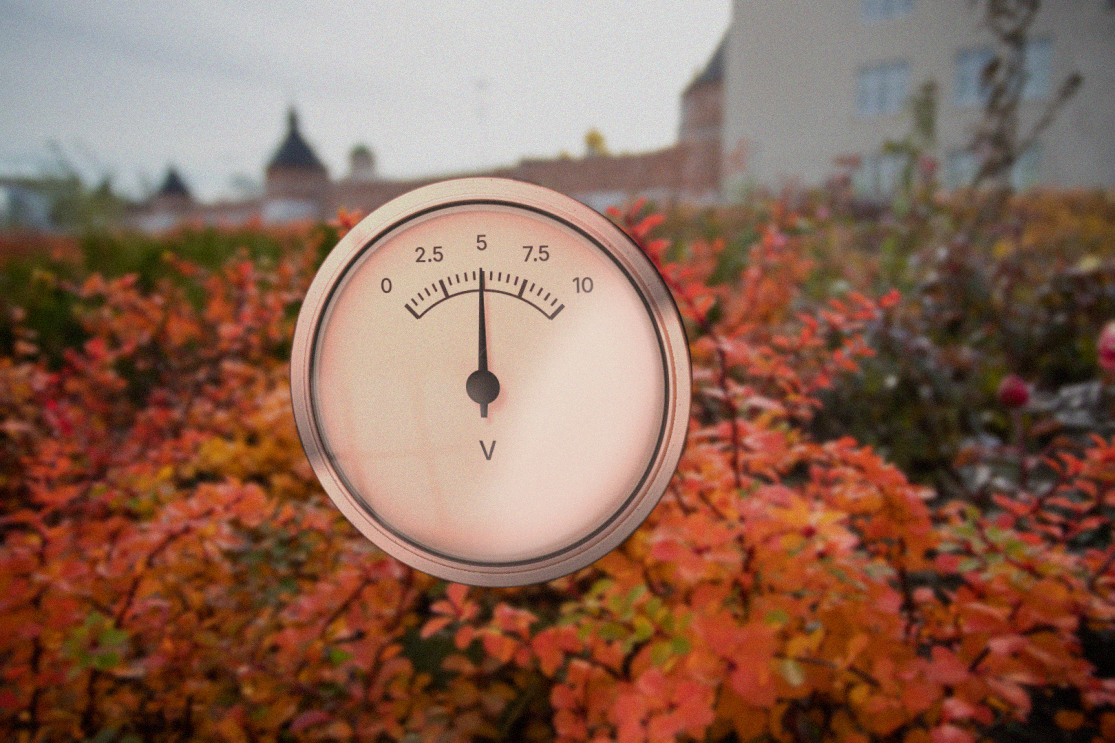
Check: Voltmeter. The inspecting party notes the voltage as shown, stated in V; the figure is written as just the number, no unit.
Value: 5
